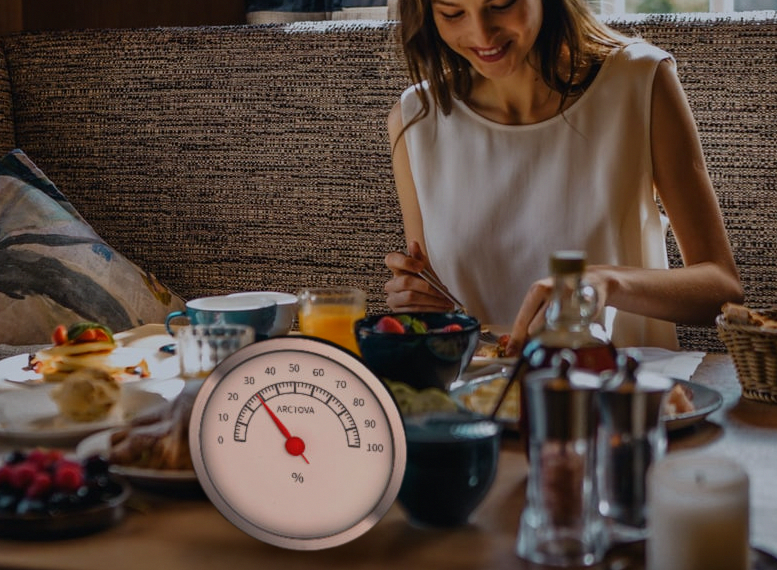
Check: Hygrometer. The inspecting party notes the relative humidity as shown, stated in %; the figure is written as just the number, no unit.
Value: 30
